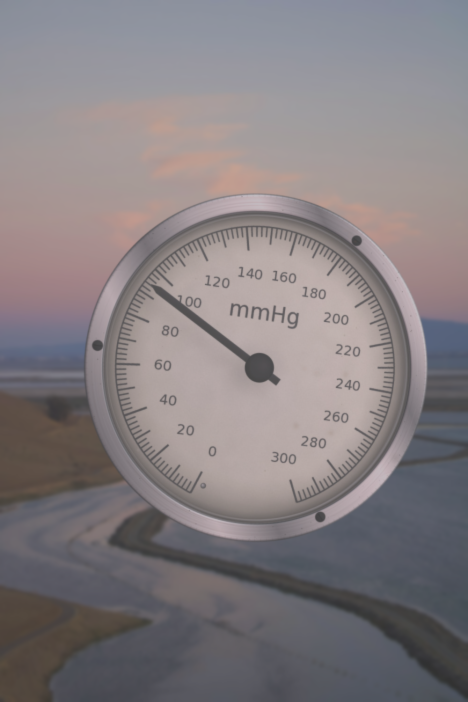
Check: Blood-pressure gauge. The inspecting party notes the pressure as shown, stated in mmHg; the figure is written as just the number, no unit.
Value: 94
